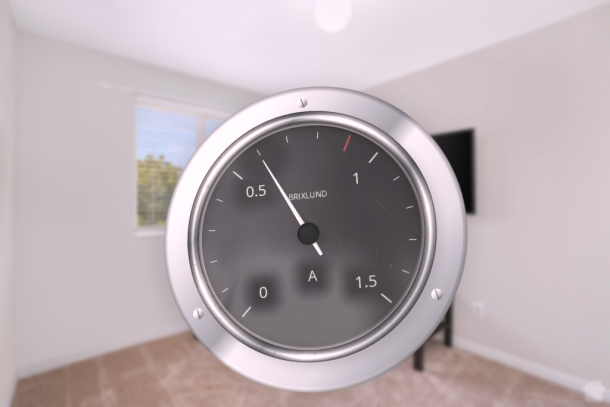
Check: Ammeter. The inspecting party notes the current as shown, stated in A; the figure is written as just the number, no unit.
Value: 0.6
